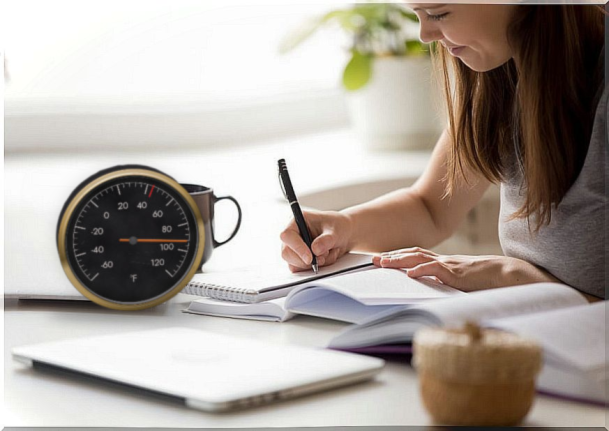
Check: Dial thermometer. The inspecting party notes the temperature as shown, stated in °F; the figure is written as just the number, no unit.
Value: 92
